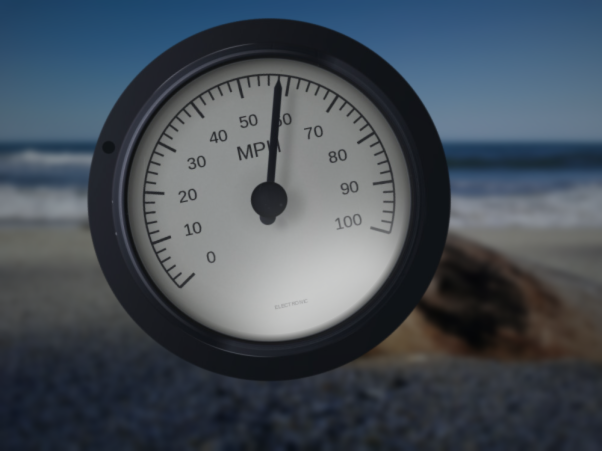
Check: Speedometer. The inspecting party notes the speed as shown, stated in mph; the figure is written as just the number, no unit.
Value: 58
